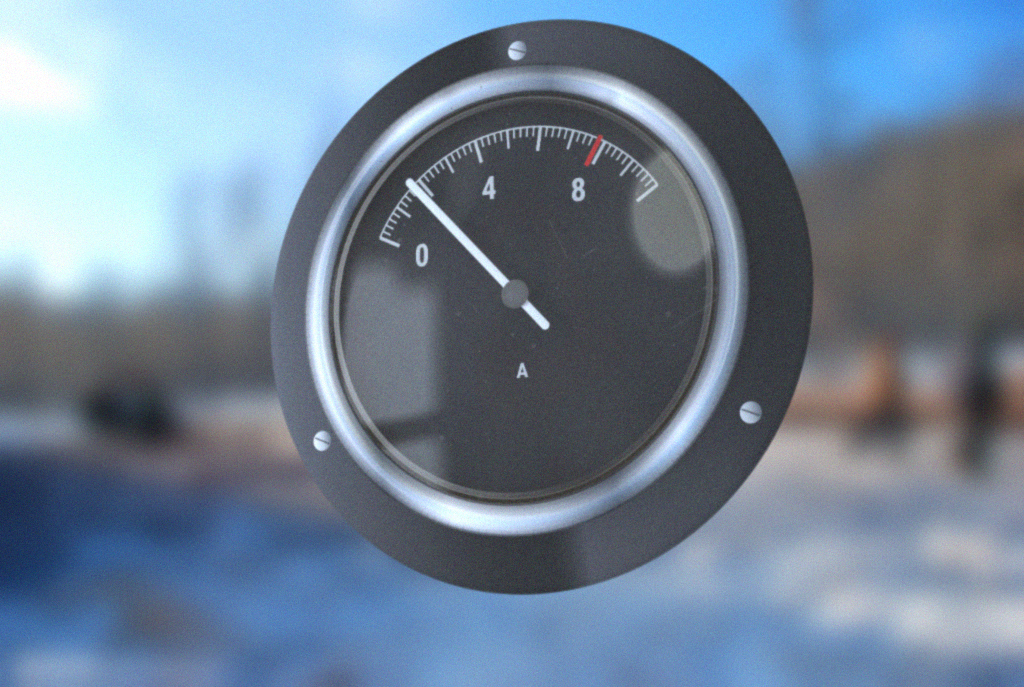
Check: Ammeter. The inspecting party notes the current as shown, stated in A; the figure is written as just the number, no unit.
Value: 1.8
